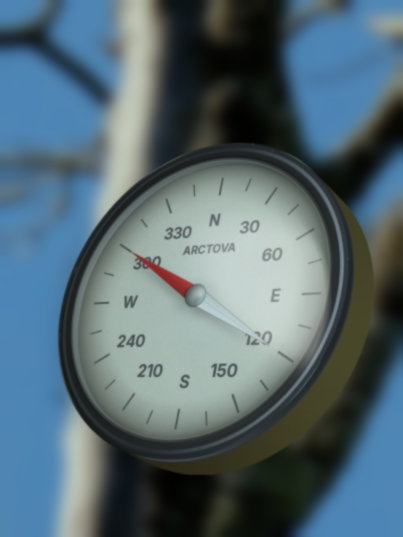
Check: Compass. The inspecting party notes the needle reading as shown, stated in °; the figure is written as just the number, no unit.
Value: 300
